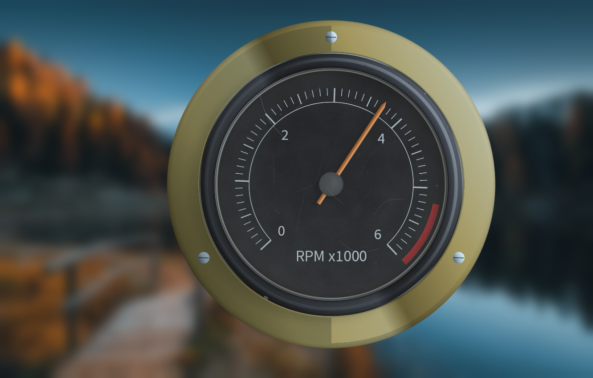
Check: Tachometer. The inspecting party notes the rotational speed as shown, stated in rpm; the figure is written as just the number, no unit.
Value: 3700
